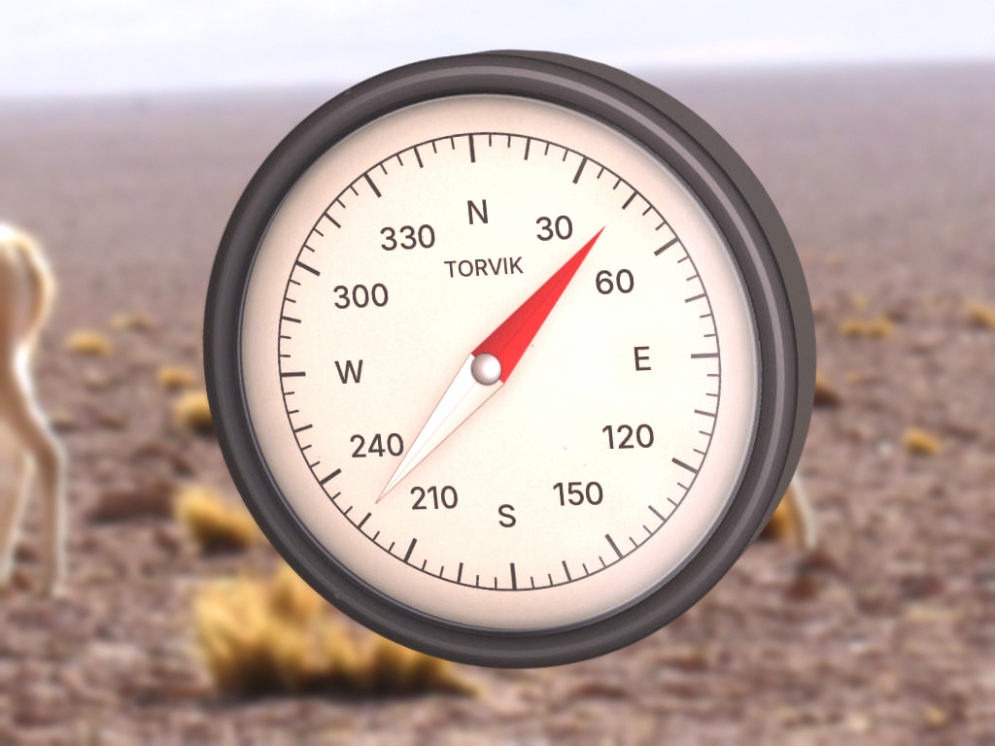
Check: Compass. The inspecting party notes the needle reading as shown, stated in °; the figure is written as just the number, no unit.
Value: 45
